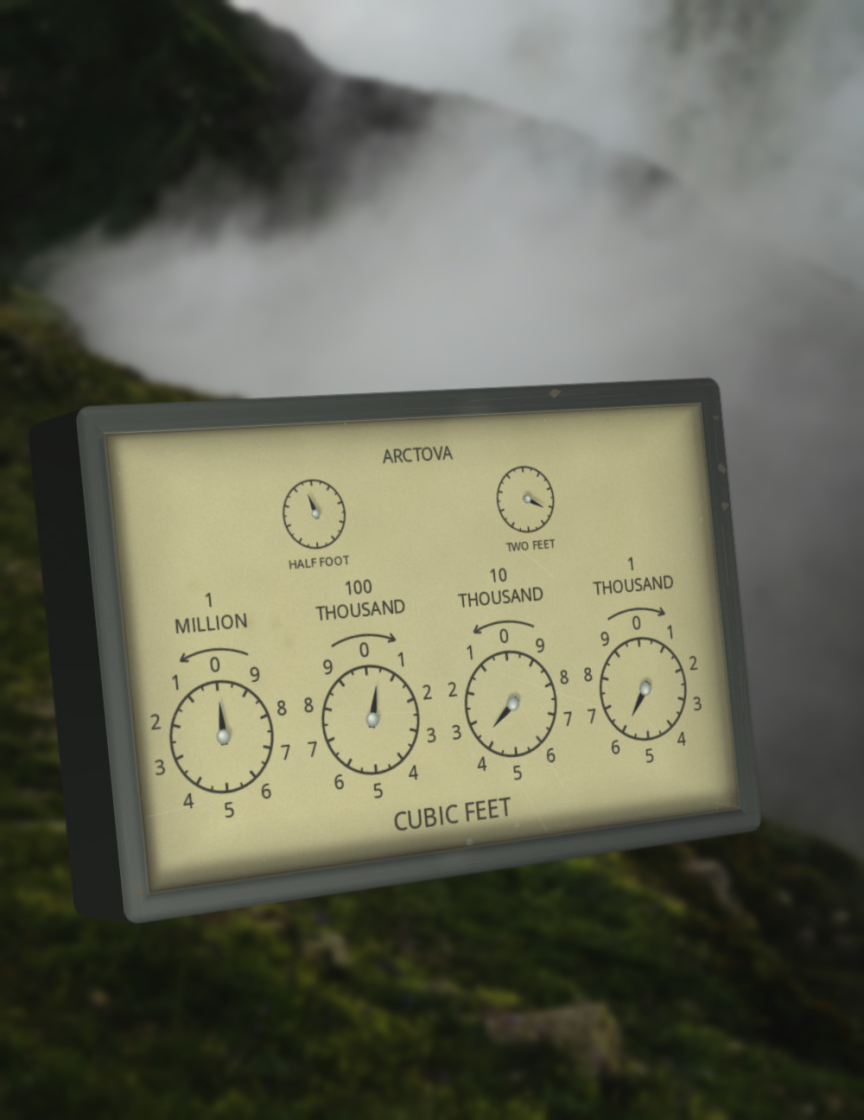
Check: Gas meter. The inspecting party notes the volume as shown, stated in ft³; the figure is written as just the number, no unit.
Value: 3600
